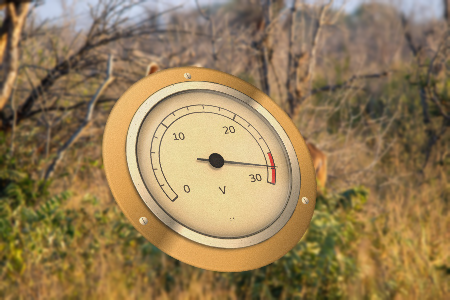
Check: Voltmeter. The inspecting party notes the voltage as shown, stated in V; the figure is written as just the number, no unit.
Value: 28
